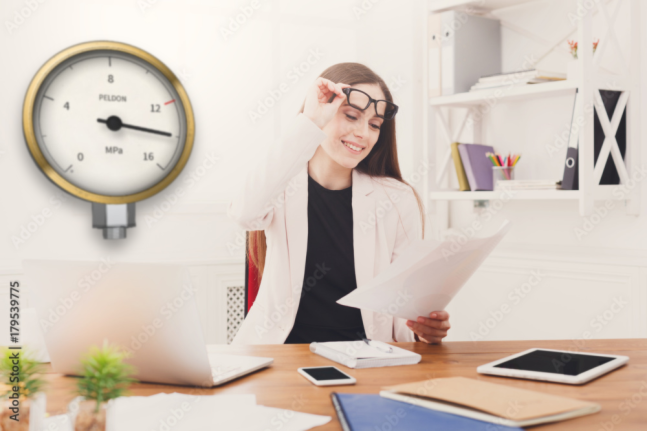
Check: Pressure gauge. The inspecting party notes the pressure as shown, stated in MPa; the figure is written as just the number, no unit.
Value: 14
